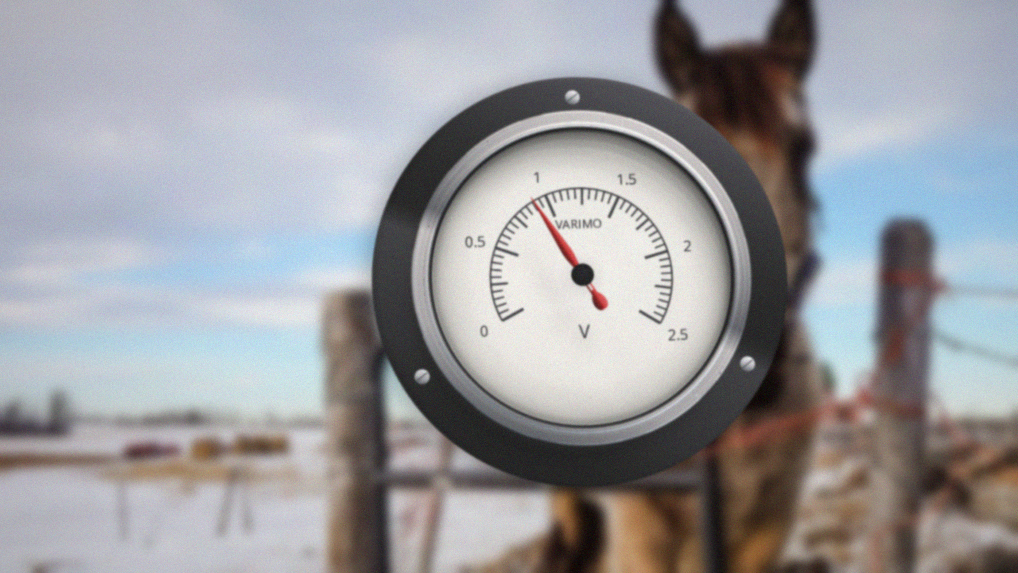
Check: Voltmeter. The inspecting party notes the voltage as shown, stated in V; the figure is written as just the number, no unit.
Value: 0.9
